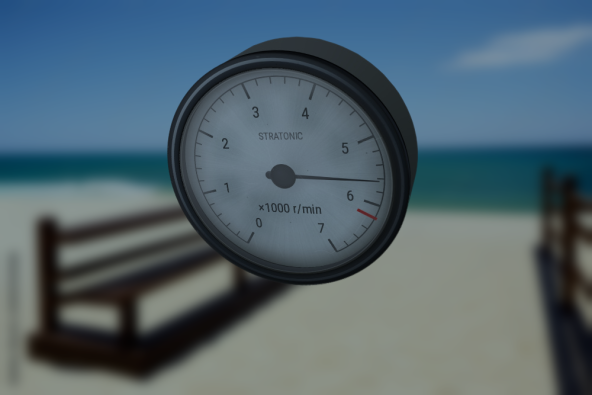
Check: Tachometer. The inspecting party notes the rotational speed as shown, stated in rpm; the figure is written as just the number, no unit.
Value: 5600
